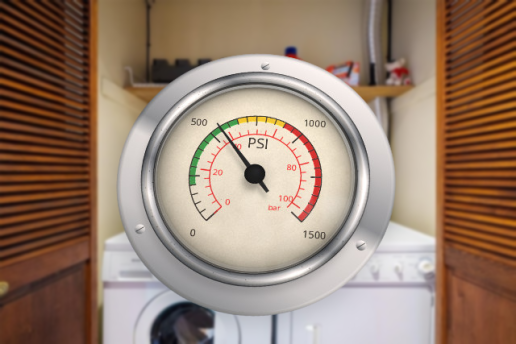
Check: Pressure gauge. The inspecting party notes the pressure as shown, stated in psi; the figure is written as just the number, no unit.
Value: 550
